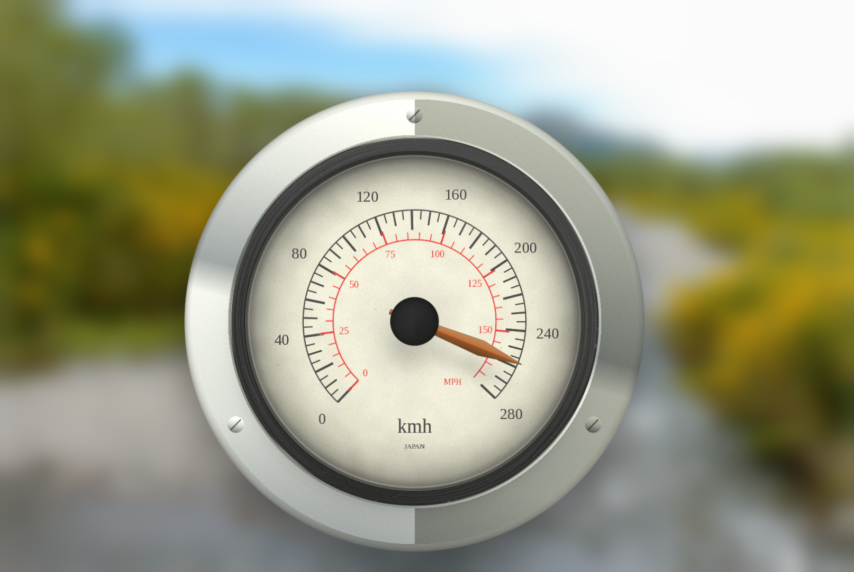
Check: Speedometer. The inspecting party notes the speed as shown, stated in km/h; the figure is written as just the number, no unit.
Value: 257.5
